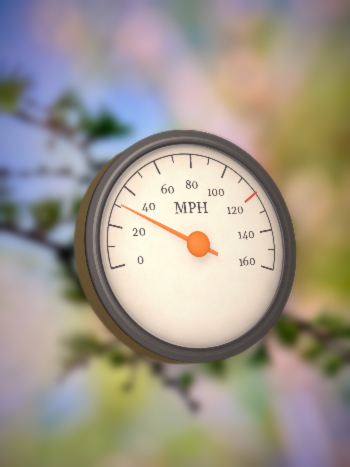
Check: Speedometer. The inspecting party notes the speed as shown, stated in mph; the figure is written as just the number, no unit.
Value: 30
